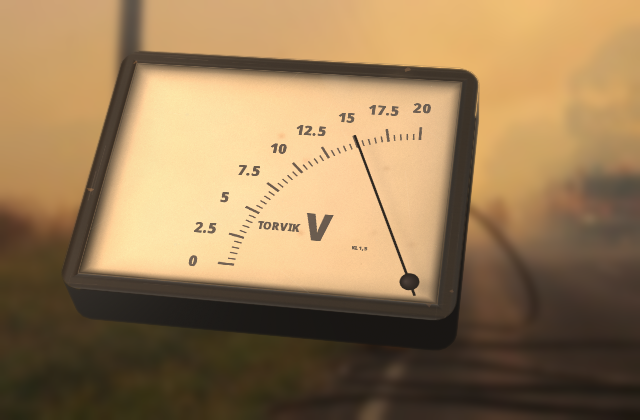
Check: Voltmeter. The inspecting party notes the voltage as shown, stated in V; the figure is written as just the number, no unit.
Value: 15
